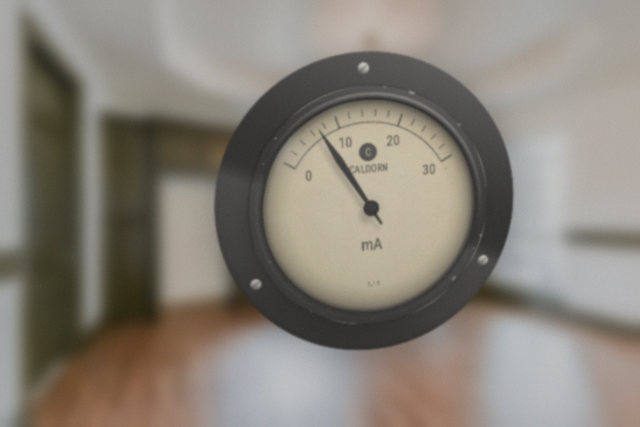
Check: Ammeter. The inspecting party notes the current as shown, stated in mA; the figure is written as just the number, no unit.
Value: 7
